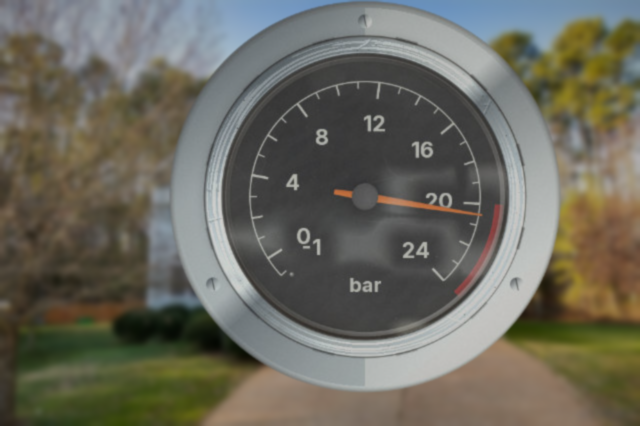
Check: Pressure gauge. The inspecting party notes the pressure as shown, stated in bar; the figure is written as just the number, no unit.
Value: 20.5
